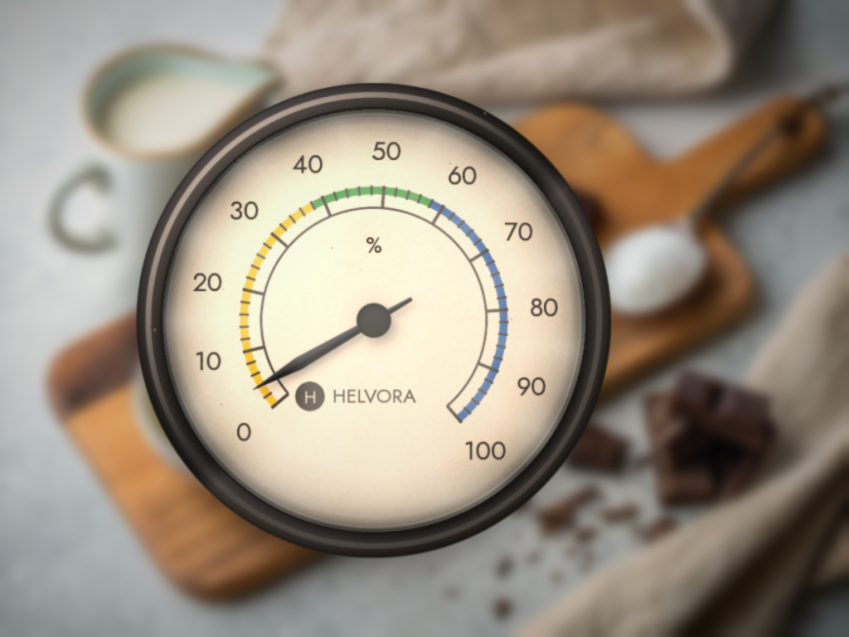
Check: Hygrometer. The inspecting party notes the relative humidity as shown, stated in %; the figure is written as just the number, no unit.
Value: 4
